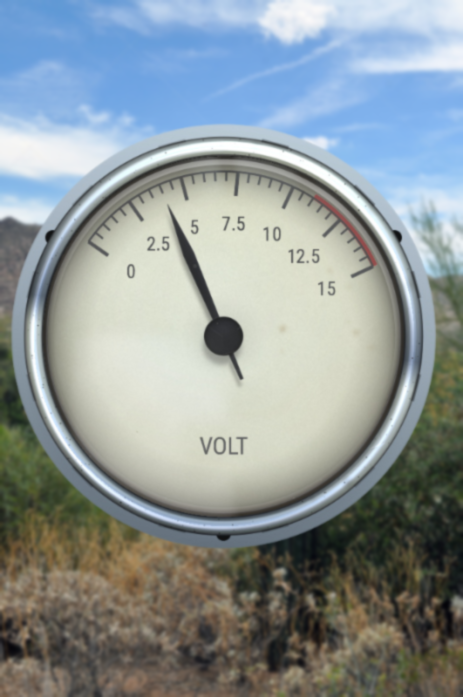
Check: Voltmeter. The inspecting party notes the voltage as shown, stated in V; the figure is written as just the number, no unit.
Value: 4
